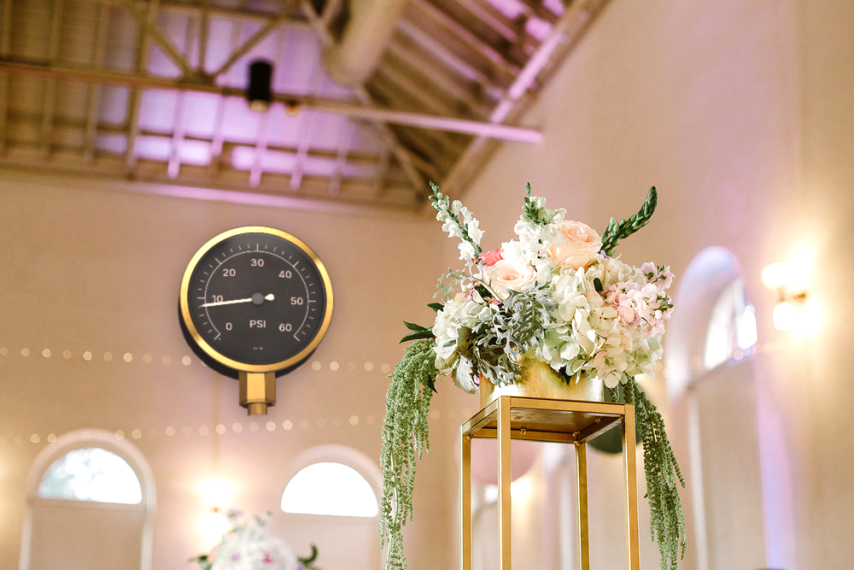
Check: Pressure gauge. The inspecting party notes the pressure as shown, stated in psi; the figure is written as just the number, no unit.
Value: 8
